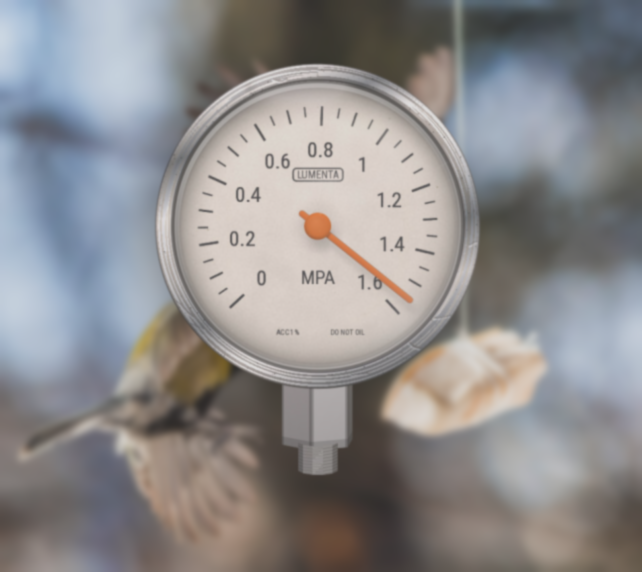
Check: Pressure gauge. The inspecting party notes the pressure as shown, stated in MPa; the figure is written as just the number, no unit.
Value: 1.55
